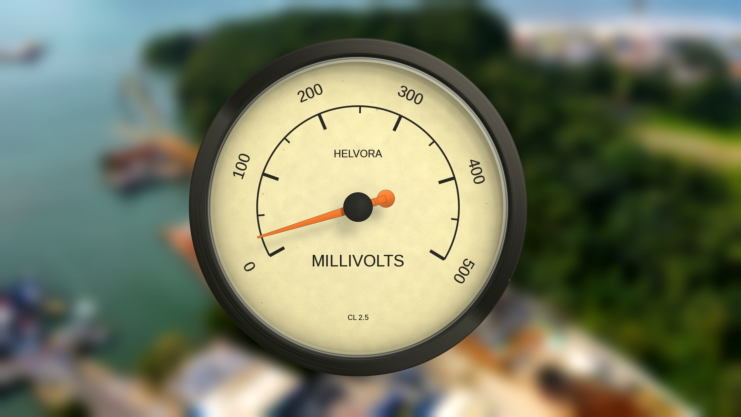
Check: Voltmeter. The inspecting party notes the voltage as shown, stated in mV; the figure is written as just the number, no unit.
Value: 25
